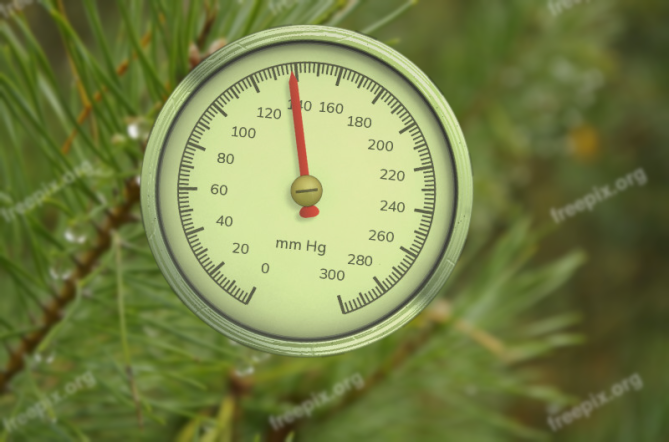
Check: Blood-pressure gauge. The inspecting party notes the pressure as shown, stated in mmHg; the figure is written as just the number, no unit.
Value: 138
